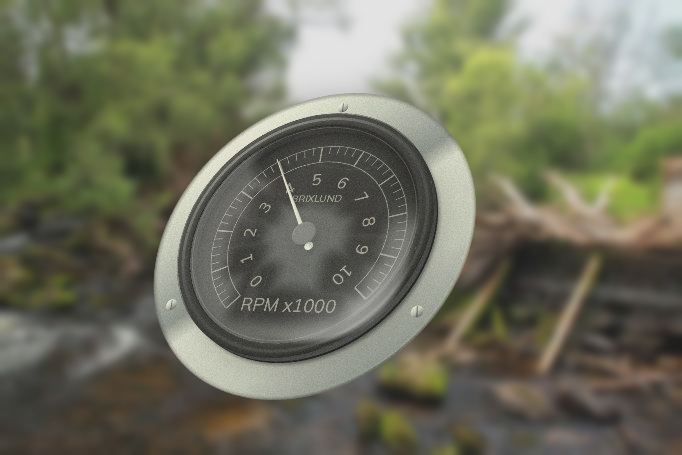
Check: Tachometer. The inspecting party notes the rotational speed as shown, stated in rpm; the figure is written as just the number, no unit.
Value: 4000
